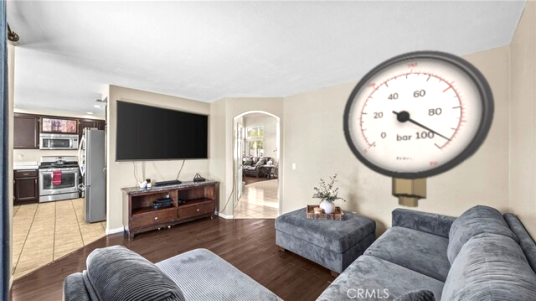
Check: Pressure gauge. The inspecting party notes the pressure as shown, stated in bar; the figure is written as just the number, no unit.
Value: 95
